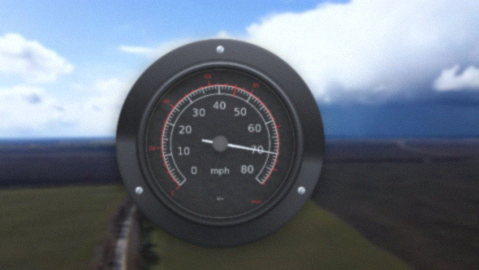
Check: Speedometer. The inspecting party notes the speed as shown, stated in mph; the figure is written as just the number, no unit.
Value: 70
